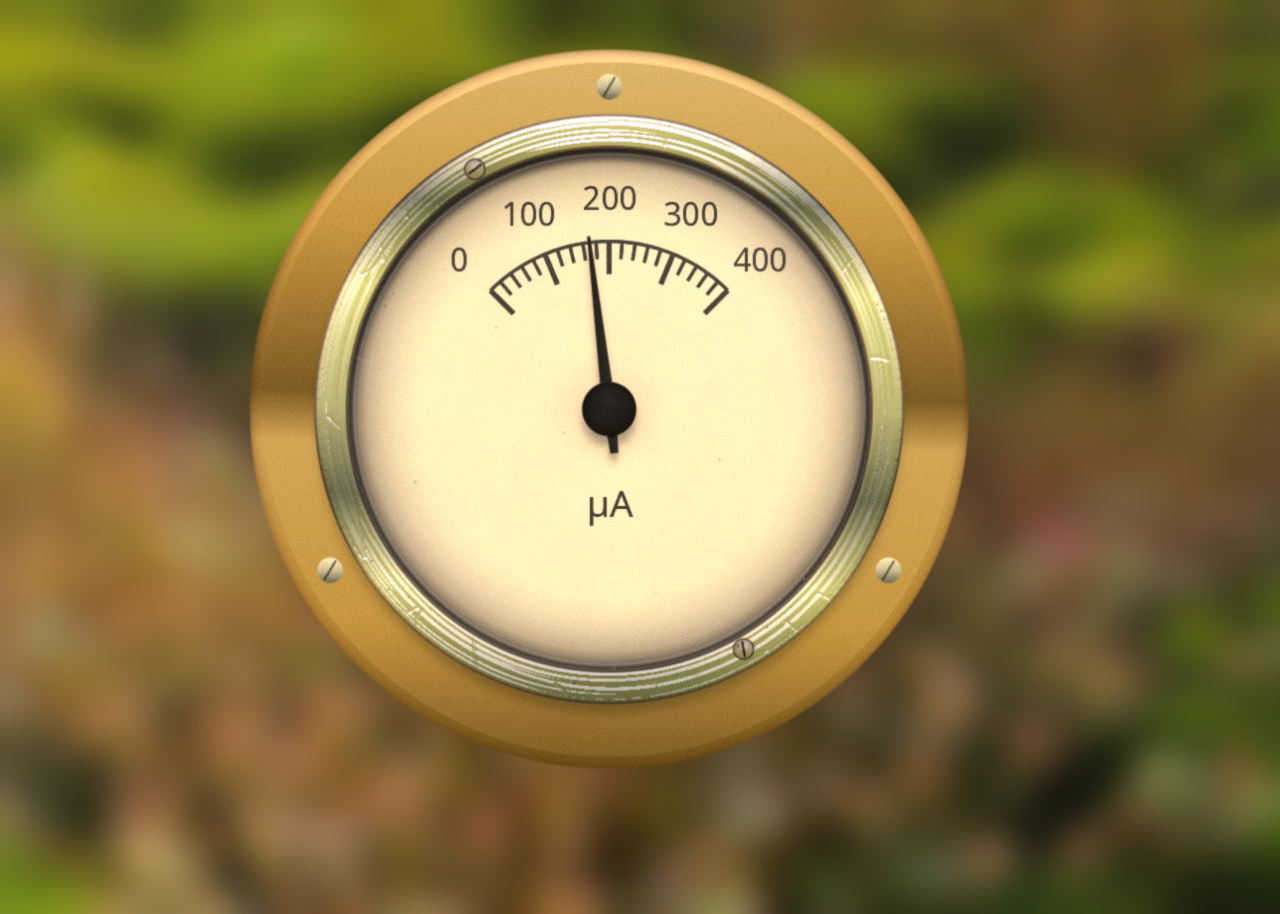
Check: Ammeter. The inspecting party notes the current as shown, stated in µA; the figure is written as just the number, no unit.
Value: 170
